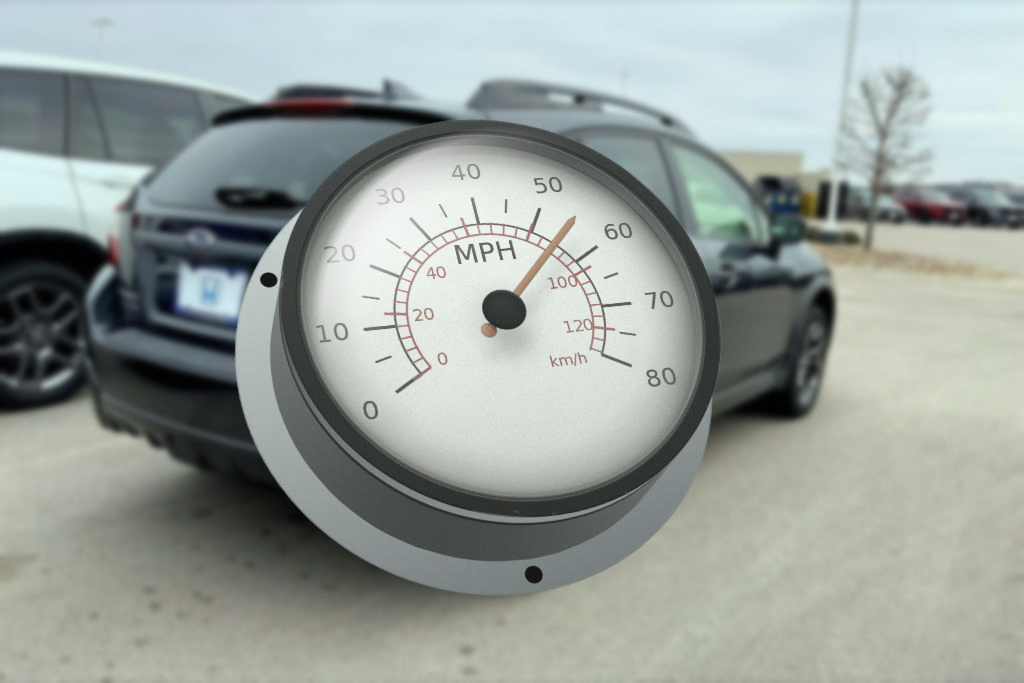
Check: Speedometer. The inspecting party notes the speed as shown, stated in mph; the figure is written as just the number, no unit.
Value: 55
